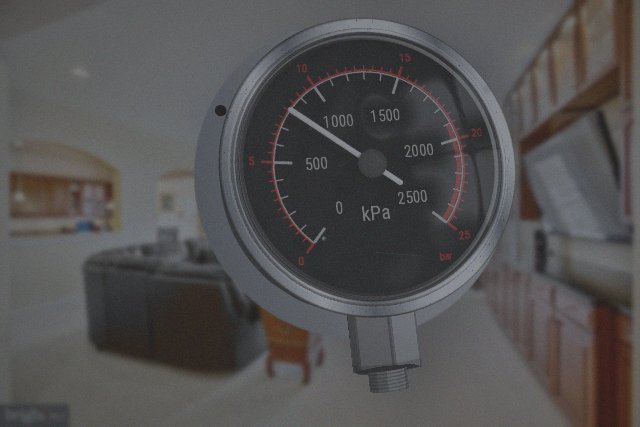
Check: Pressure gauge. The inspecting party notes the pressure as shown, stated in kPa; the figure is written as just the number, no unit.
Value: 800
